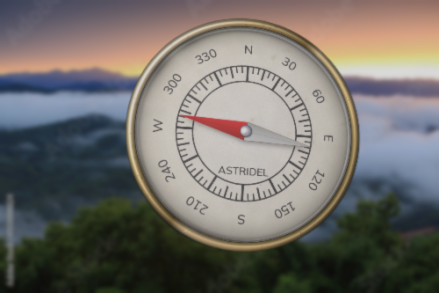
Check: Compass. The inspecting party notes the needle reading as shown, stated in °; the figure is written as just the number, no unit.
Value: 280
